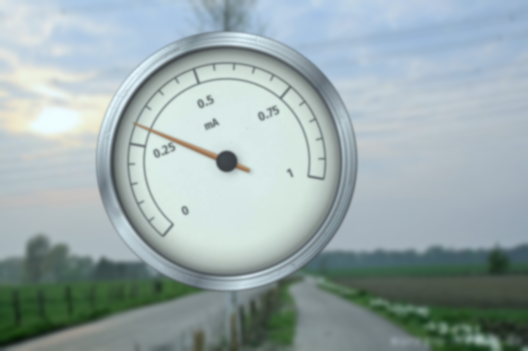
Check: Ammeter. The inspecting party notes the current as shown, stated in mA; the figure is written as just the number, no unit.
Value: 0.3
